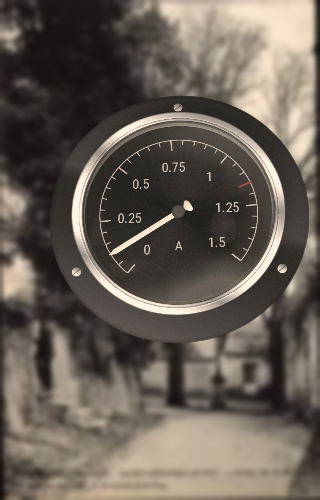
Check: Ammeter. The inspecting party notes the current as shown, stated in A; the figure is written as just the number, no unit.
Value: 0.1
